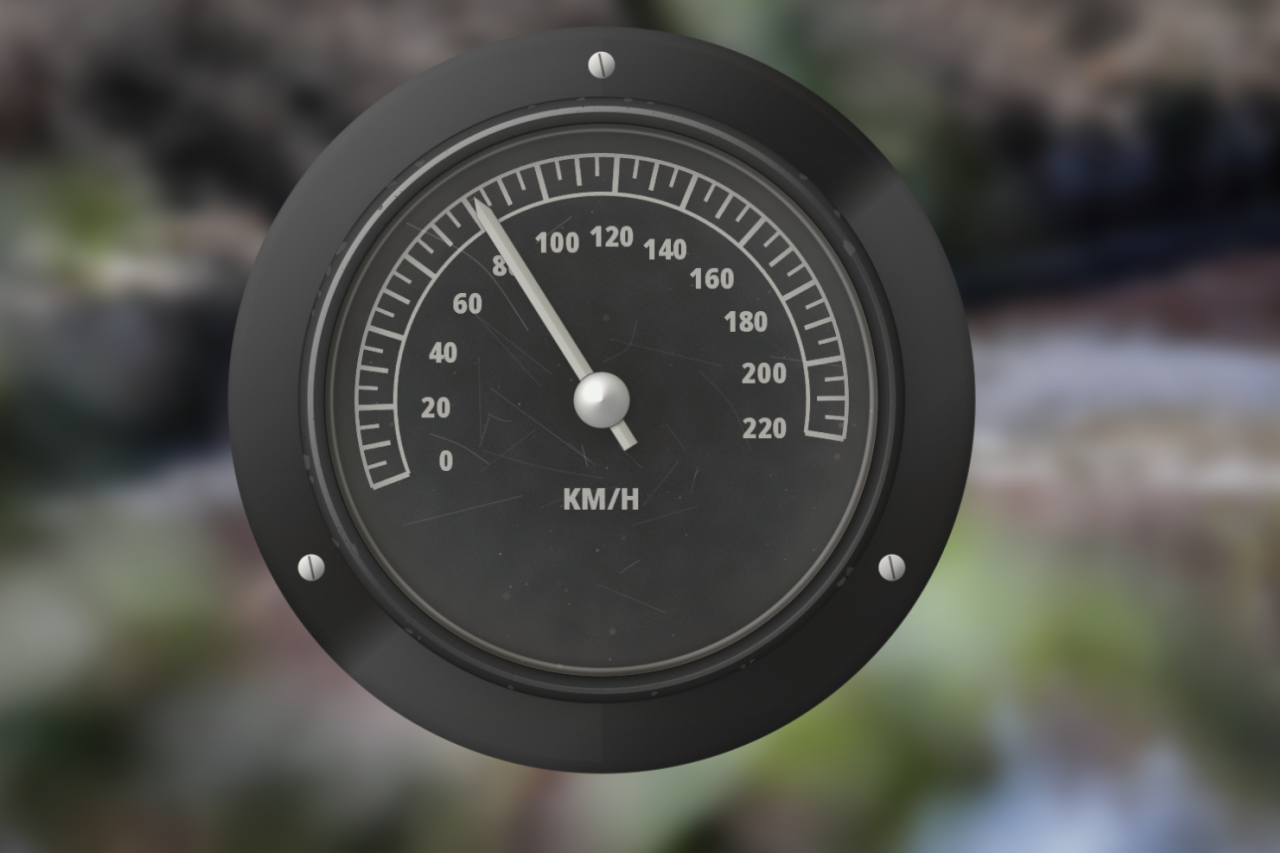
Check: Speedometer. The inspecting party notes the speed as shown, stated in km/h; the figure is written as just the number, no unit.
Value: 82.5
